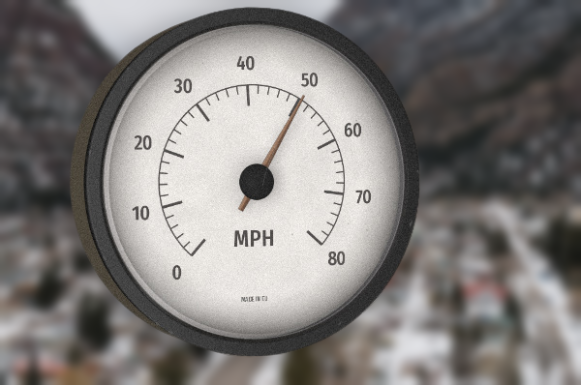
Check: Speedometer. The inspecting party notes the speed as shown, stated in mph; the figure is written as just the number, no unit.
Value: 50
